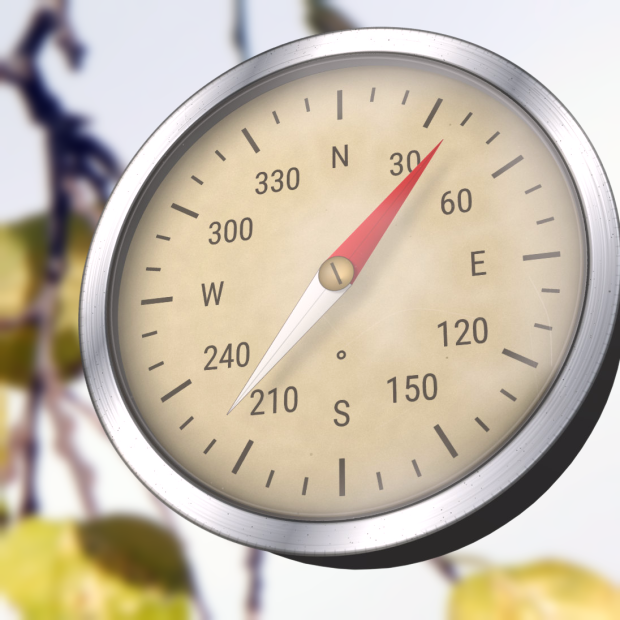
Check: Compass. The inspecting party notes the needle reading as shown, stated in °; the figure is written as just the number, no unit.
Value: 40
